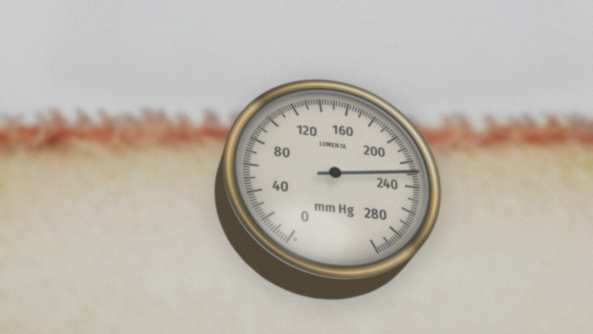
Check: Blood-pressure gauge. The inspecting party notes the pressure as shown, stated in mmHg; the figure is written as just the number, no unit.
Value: 230
